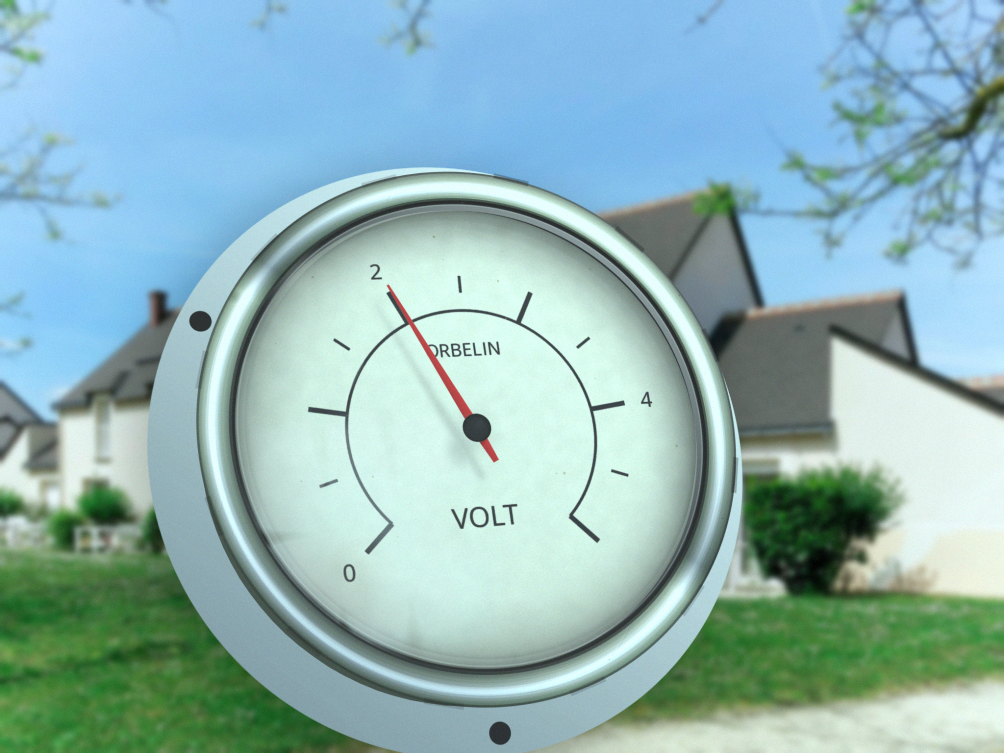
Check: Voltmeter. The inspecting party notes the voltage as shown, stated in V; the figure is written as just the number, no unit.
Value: 2
